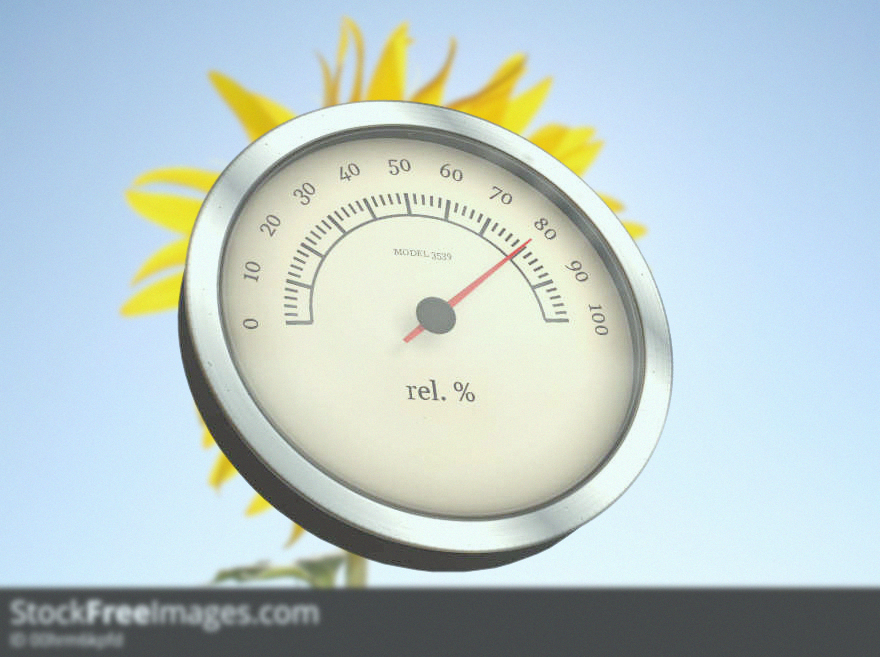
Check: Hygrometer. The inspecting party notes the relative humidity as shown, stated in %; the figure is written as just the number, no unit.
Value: 80
